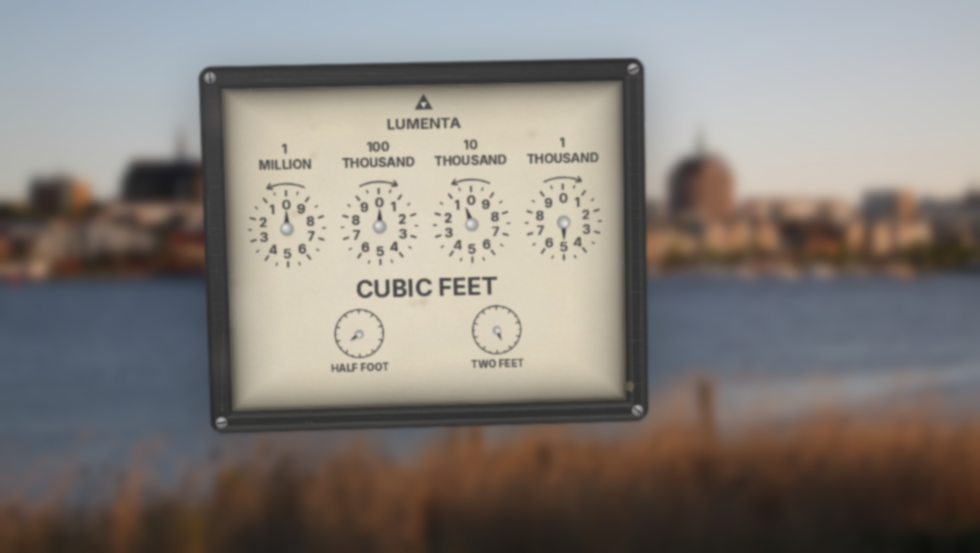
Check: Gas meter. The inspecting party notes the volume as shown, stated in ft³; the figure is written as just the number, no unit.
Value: 500
